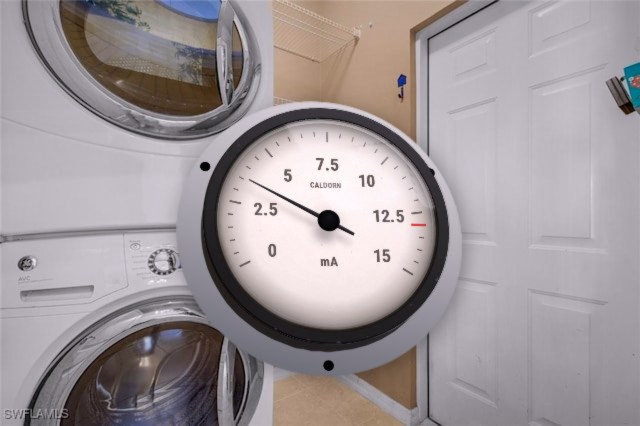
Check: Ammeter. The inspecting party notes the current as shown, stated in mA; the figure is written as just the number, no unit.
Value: 3.5
